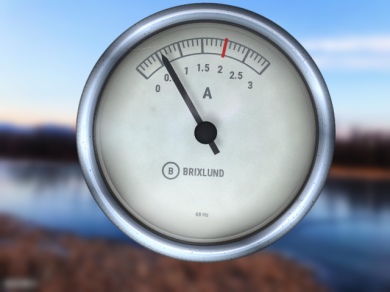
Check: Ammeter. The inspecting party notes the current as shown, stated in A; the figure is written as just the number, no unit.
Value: 0.6
